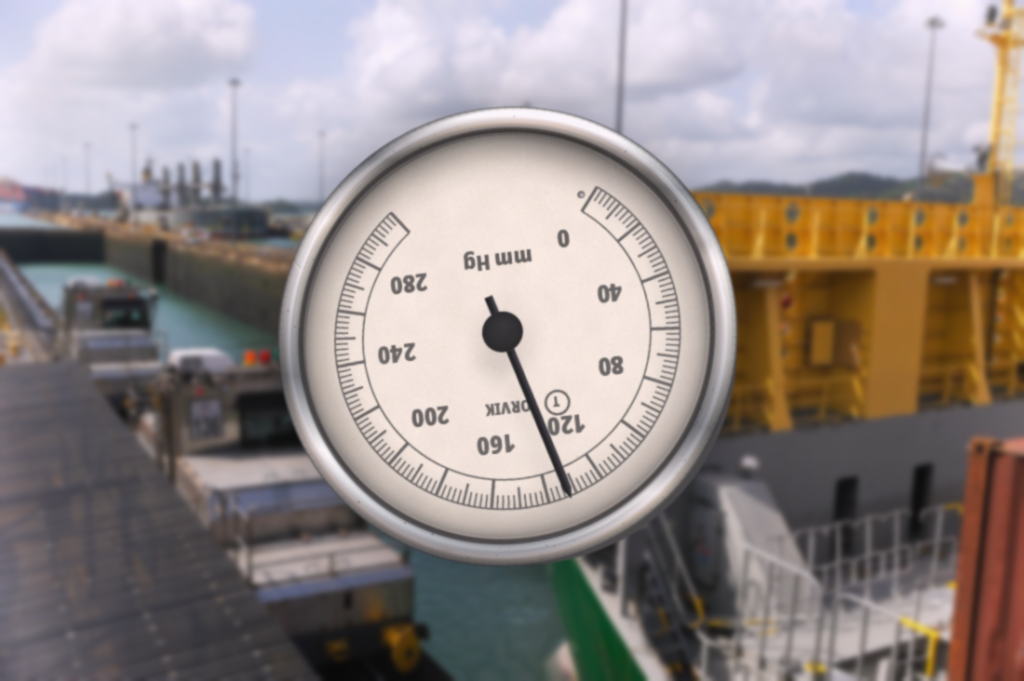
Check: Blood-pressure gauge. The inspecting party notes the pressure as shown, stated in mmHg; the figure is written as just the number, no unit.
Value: 132
